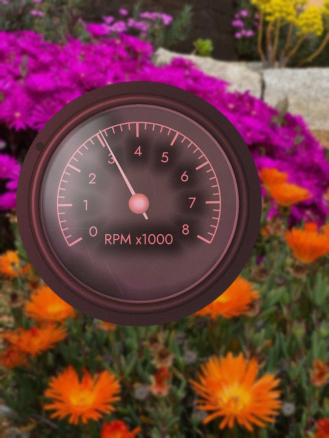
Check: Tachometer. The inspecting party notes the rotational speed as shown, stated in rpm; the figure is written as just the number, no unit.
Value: 3100
